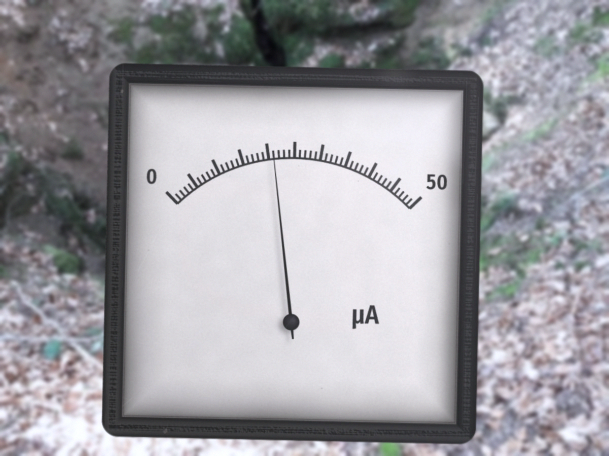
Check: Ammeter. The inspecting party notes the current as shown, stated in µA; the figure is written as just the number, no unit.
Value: 21
